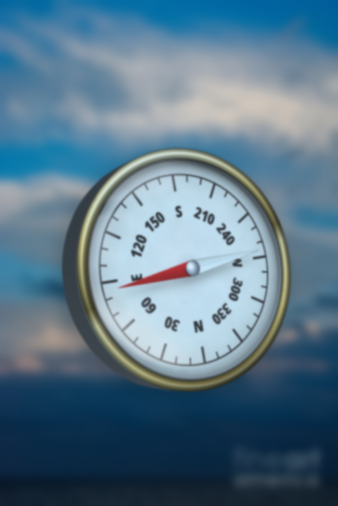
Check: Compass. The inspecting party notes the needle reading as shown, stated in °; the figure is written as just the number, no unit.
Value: 85
